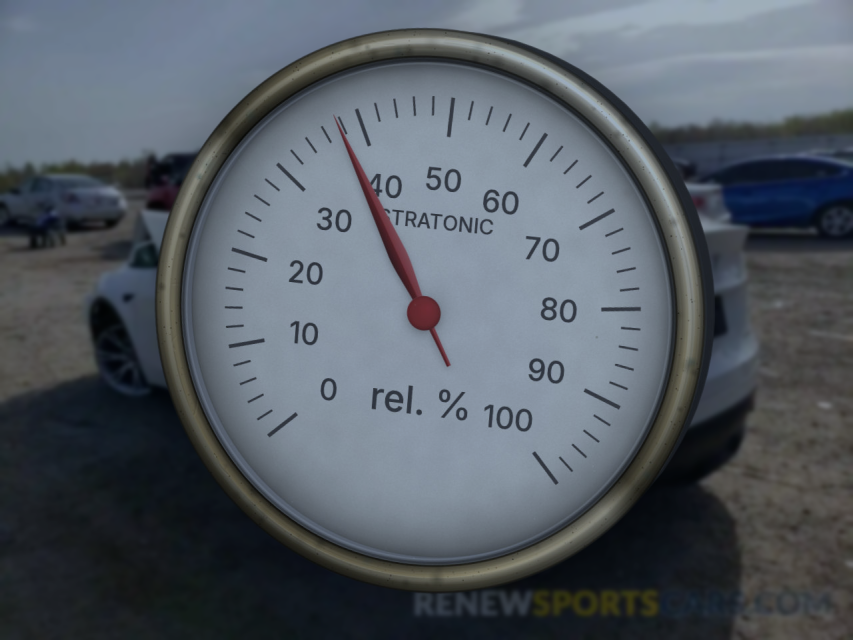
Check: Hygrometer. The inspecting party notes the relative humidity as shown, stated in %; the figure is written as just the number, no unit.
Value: 38
